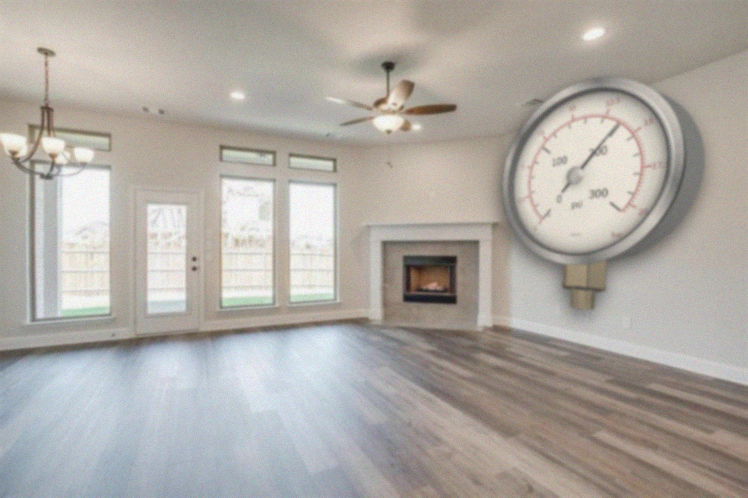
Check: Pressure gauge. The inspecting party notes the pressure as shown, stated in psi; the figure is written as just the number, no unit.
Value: 200
